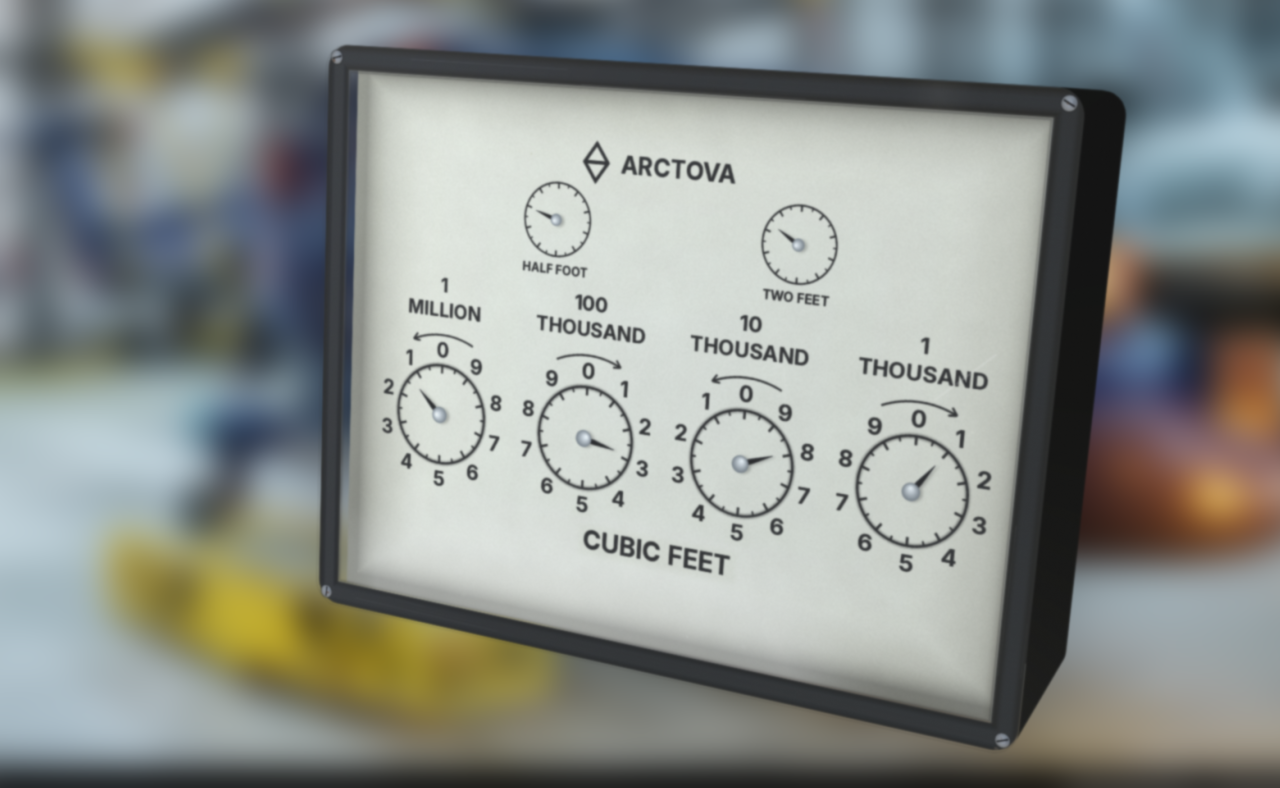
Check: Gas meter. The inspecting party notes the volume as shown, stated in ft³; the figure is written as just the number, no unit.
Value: 128100
